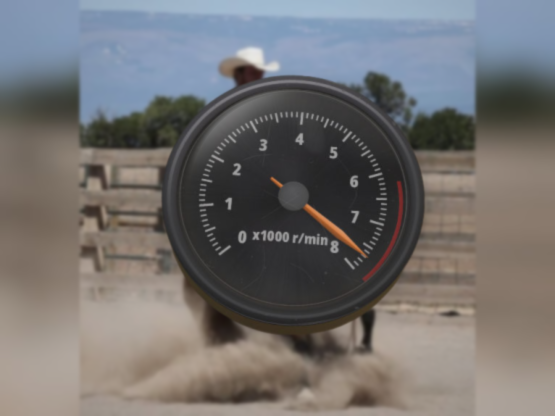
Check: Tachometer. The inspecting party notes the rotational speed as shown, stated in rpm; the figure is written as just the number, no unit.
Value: 7700
